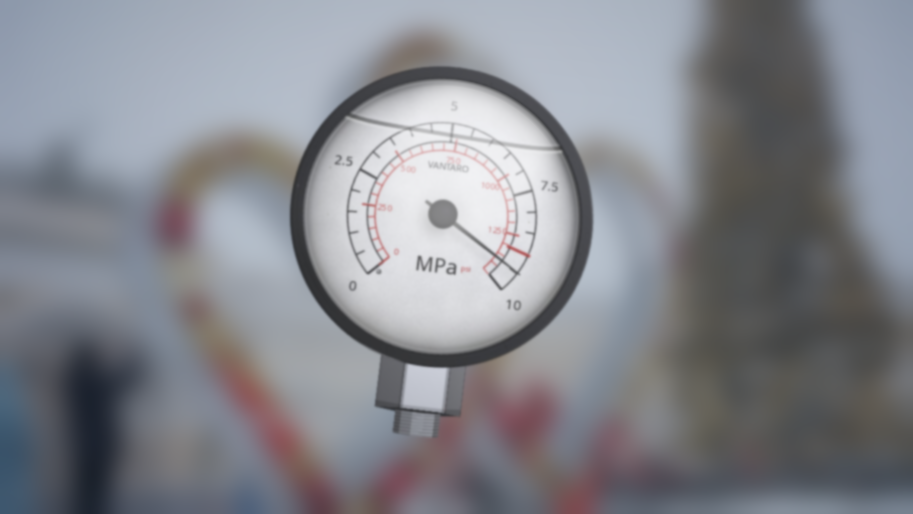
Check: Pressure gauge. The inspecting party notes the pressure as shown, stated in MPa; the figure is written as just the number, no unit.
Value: 9.5
